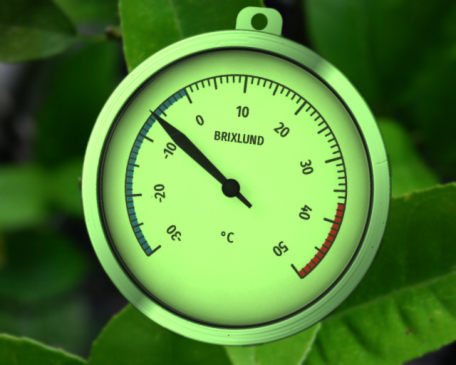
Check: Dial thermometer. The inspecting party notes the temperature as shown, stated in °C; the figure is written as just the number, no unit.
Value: -6
